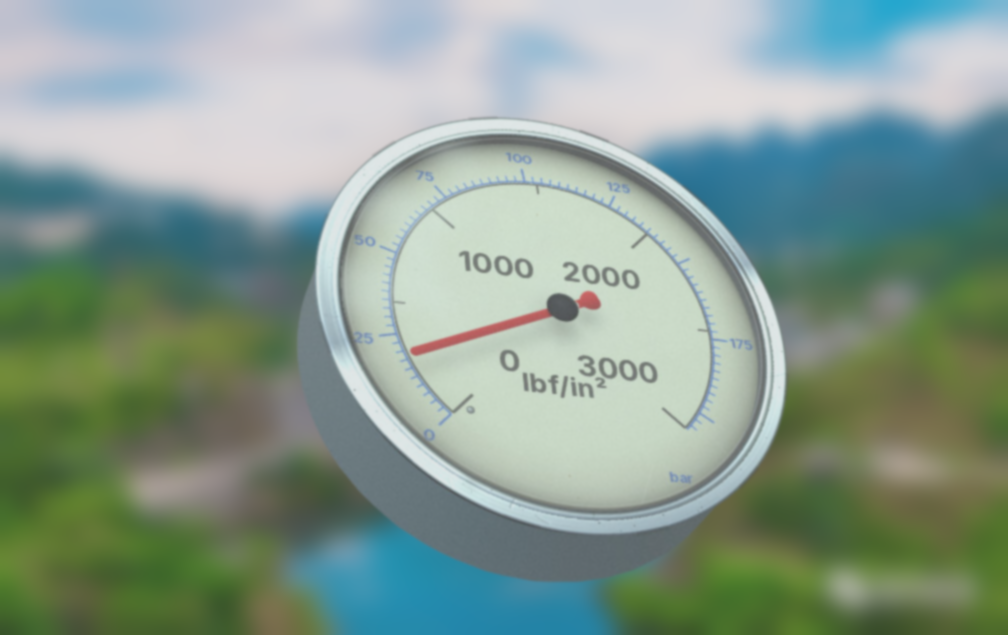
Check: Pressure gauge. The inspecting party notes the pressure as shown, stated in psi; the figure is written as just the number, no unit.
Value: 250
